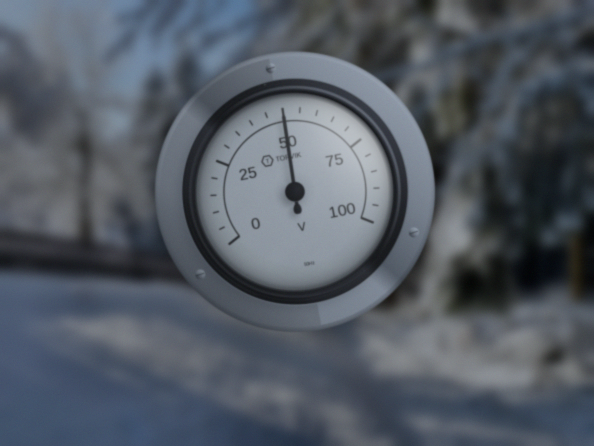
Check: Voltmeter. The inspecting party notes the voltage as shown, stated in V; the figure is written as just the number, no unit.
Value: 50
